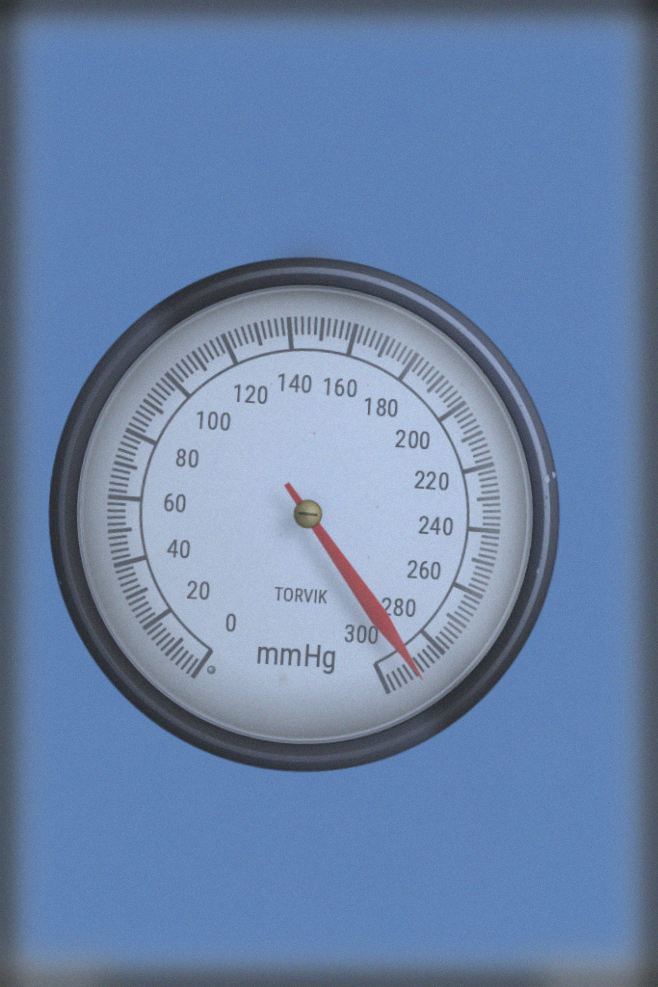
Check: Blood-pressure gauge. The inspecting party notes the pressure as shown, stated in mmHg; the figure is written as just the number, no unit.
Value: 290
